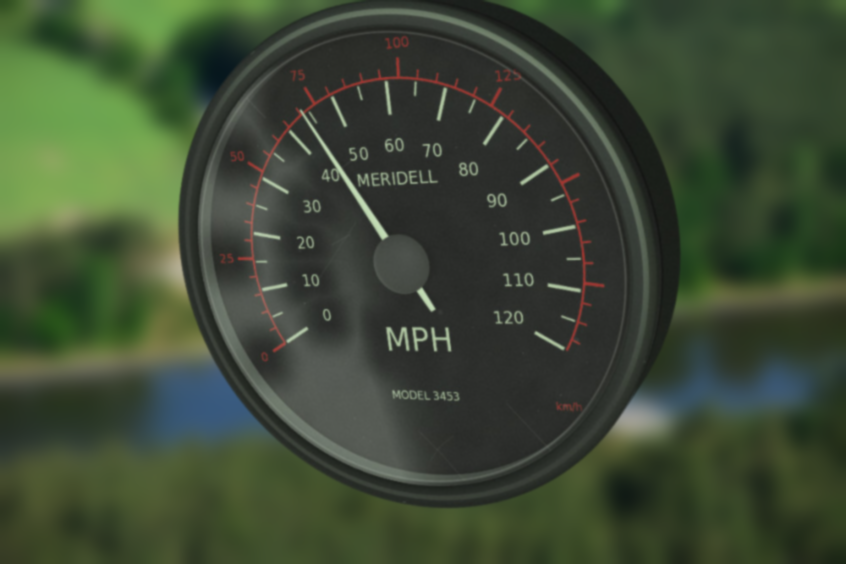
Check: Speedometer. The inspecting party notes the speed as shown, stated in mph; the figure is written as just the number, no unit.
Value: 45
